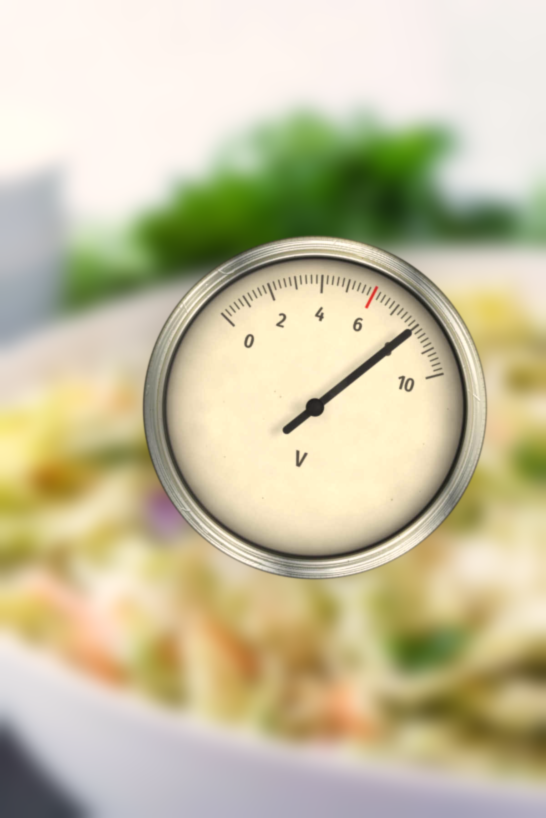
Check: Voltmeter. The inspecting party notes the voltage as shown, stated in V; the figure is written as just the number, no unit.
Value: 8
